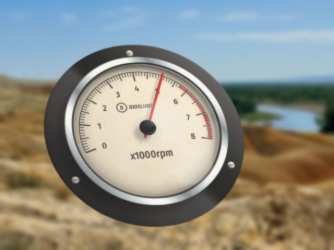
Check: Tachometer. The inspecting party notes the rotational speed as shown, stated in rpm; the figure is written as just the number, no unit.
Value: 5000
